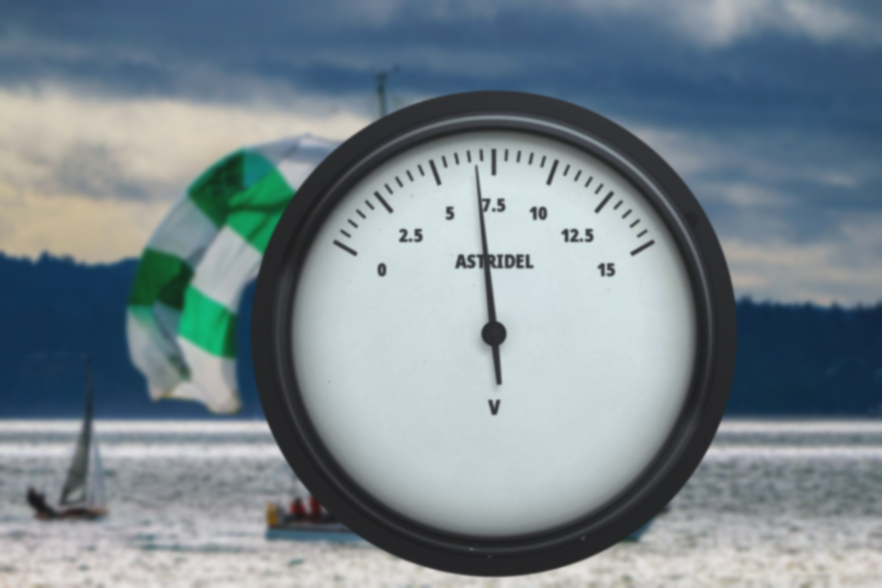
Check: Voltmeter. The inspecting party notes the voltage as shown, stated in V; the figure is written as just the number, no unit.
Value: 6.75
